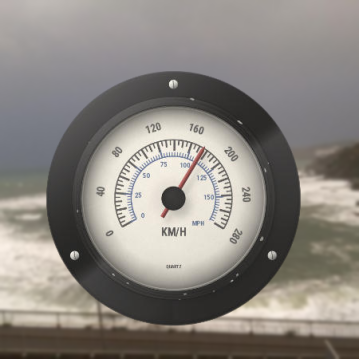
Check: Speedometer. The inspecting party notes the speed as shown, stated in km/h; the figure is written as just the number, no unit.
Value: 175
